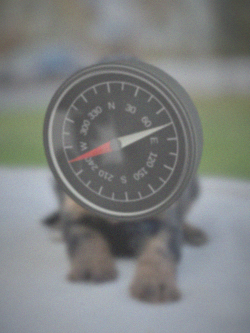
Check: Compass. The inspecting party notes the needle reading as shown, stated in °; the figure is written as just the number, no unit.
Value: 255
